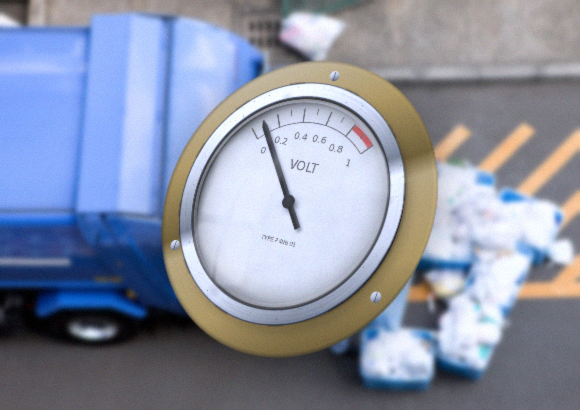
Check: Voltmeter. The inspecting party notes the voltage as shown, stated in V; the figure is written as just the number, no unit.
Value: 0.1
